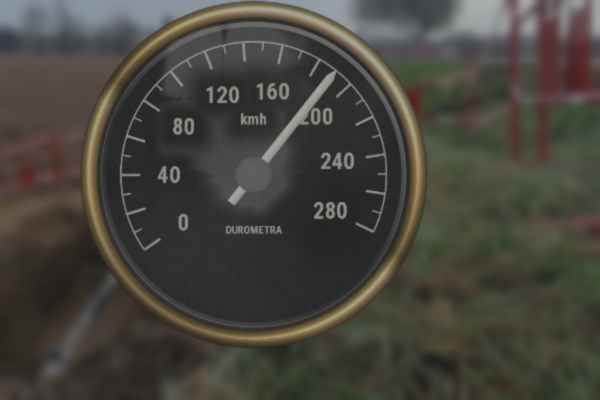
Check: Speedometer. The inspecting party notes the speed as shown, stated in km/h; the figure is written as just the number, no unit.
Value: 190
